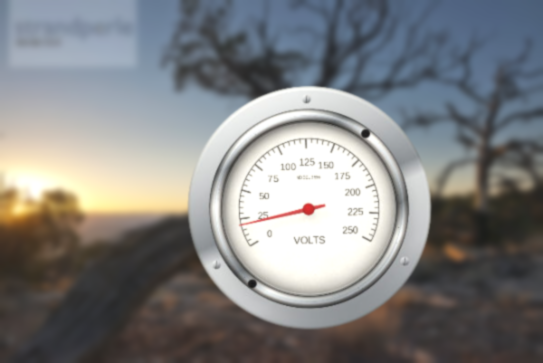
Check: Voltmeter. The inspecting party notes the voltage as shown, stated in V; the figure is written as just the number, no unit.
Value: 20
